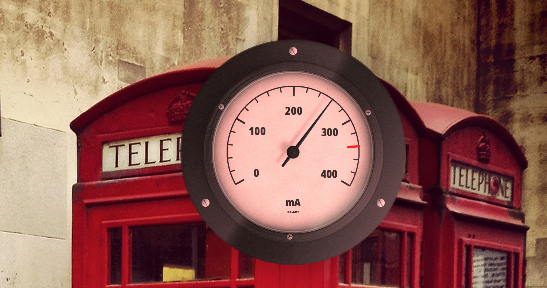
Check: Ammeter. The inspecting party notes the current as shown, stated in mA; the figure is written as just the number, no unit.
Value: 260
